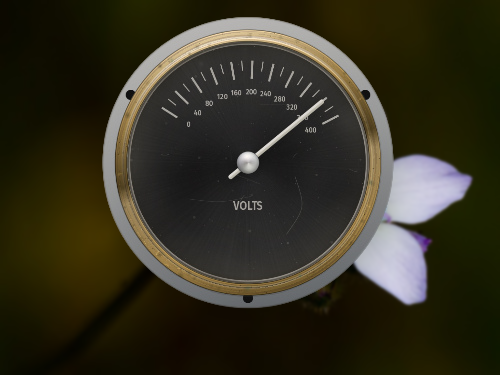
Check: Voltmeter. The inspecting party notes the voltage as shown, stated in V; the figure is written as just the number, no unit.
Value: 360
